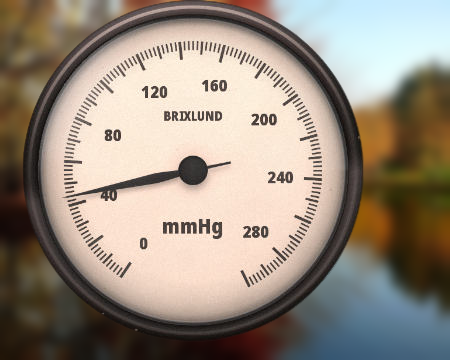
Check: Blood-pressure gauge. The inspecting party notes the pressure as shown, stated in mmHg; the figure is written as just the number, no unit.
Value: 44
